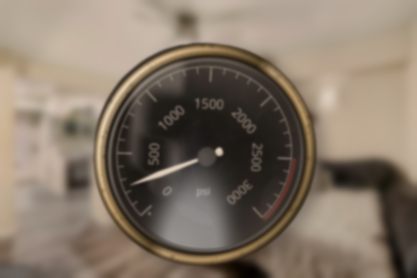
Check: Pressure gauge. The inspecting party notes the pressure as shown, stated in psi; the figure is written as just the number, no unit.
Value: 250
